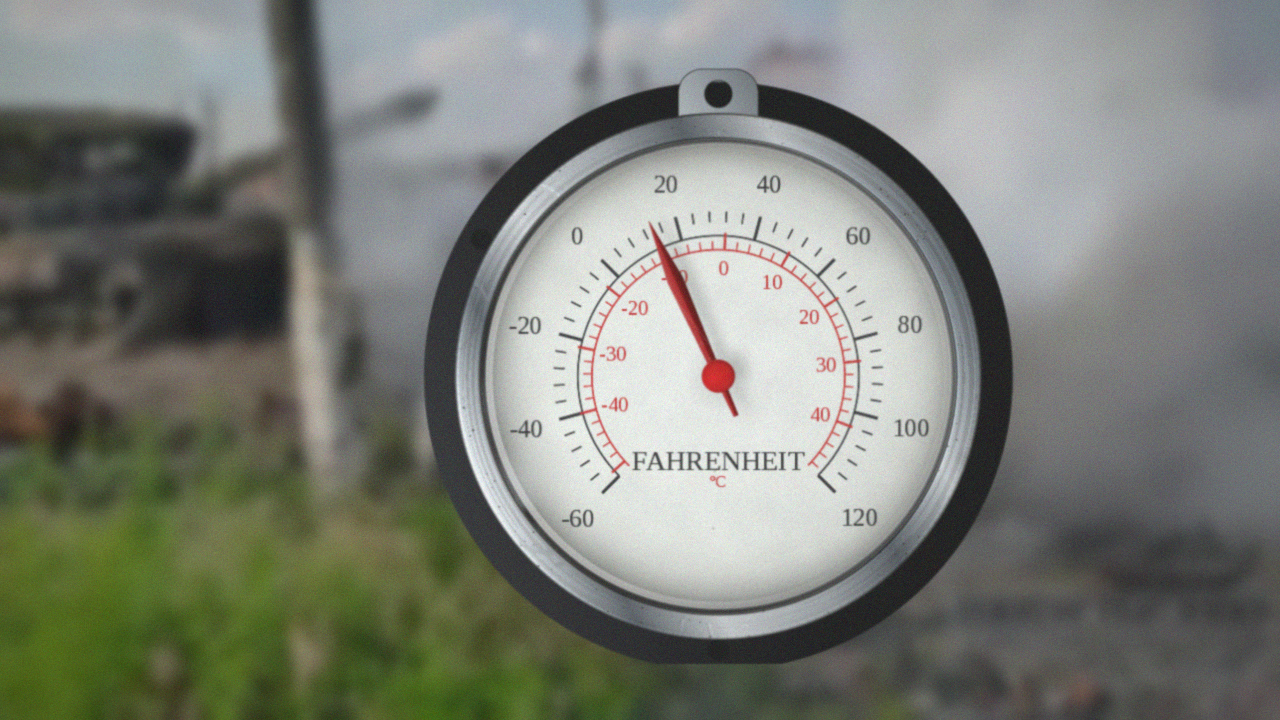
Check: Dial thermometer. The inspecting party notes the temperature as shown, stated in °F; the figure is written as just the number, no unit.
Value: 14
